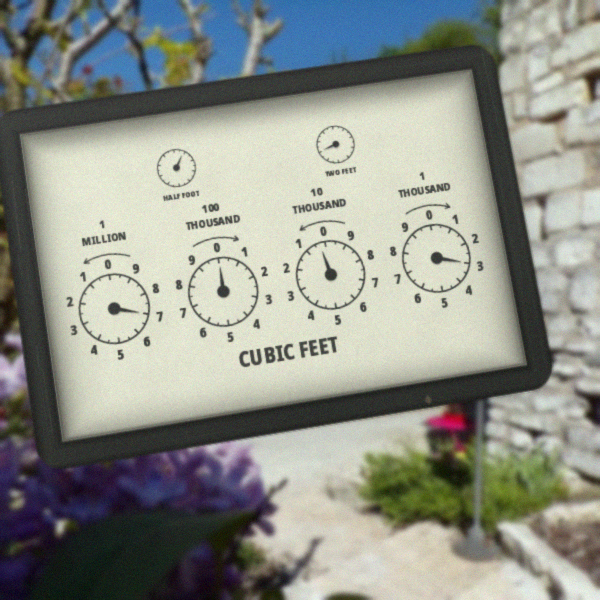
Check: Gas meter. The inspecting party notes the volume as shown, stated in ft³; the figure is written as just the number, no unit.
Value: 700300
